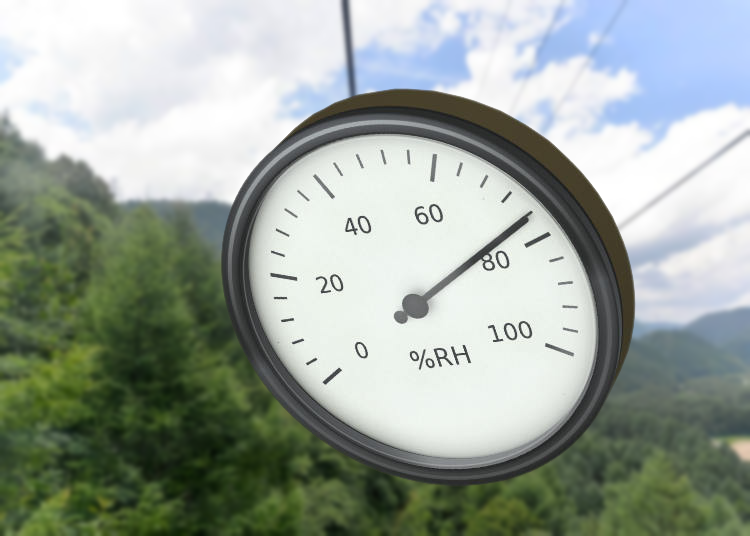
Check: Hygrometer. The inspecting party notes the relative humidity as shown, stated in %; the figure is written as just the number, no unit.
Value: 76
